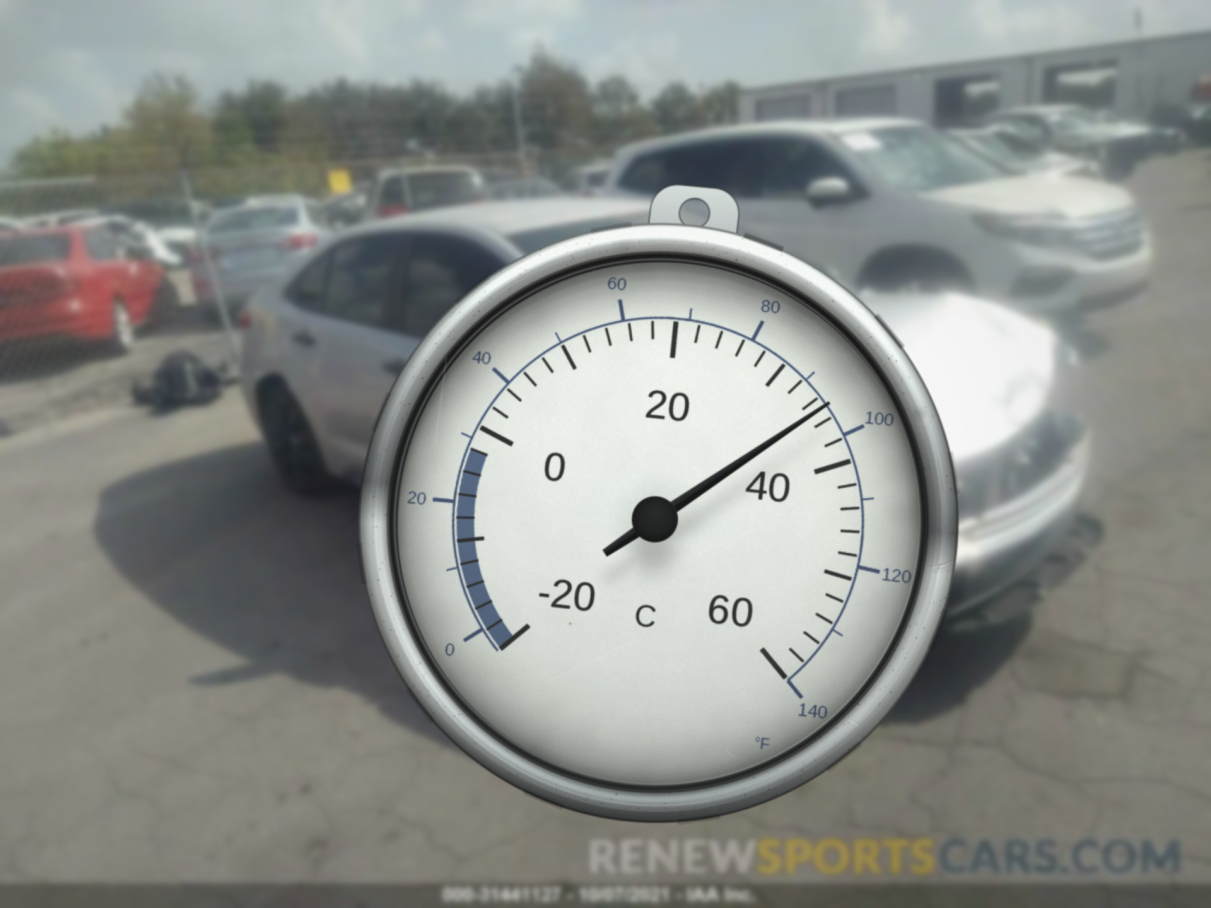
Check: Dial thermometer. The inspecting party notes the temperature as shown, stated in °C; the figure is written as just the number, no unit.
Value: 35
